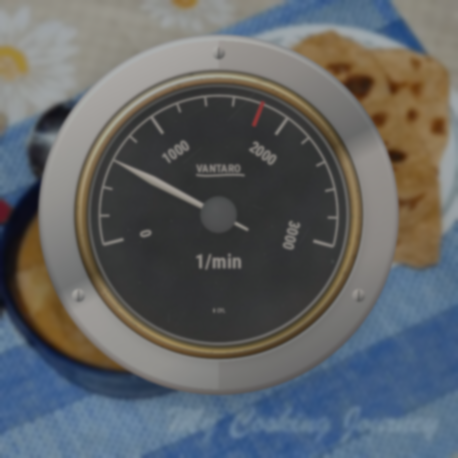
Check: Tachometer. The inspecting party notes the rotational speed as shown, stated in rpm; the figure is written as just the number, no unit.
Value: 600
